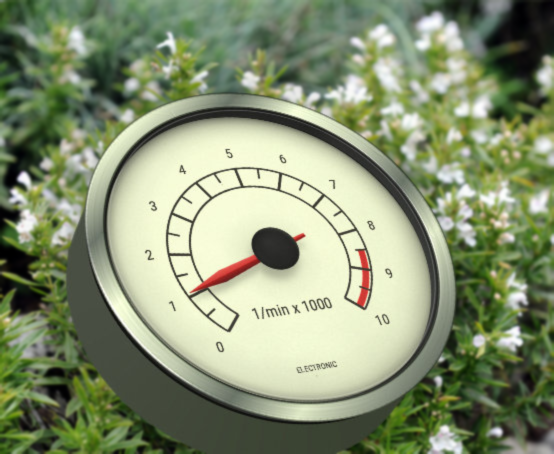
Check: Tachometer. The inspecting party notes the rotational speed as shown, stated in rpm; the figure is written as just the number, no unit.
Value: 1000
